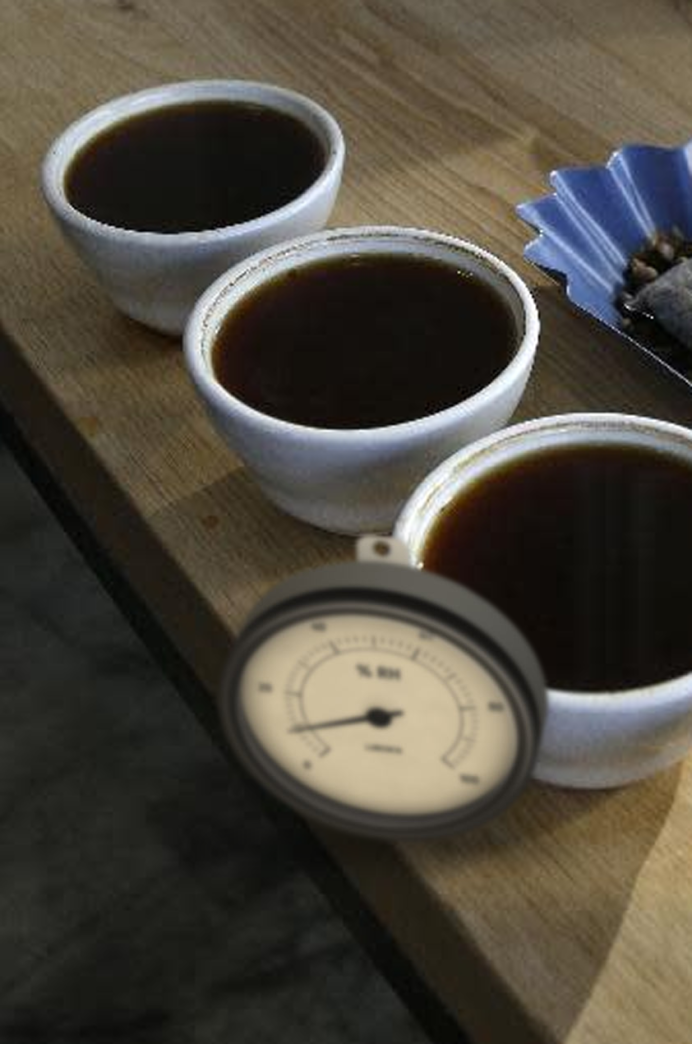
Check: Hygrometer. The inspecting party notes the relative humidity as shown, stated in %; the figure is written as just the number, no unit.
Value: 10
